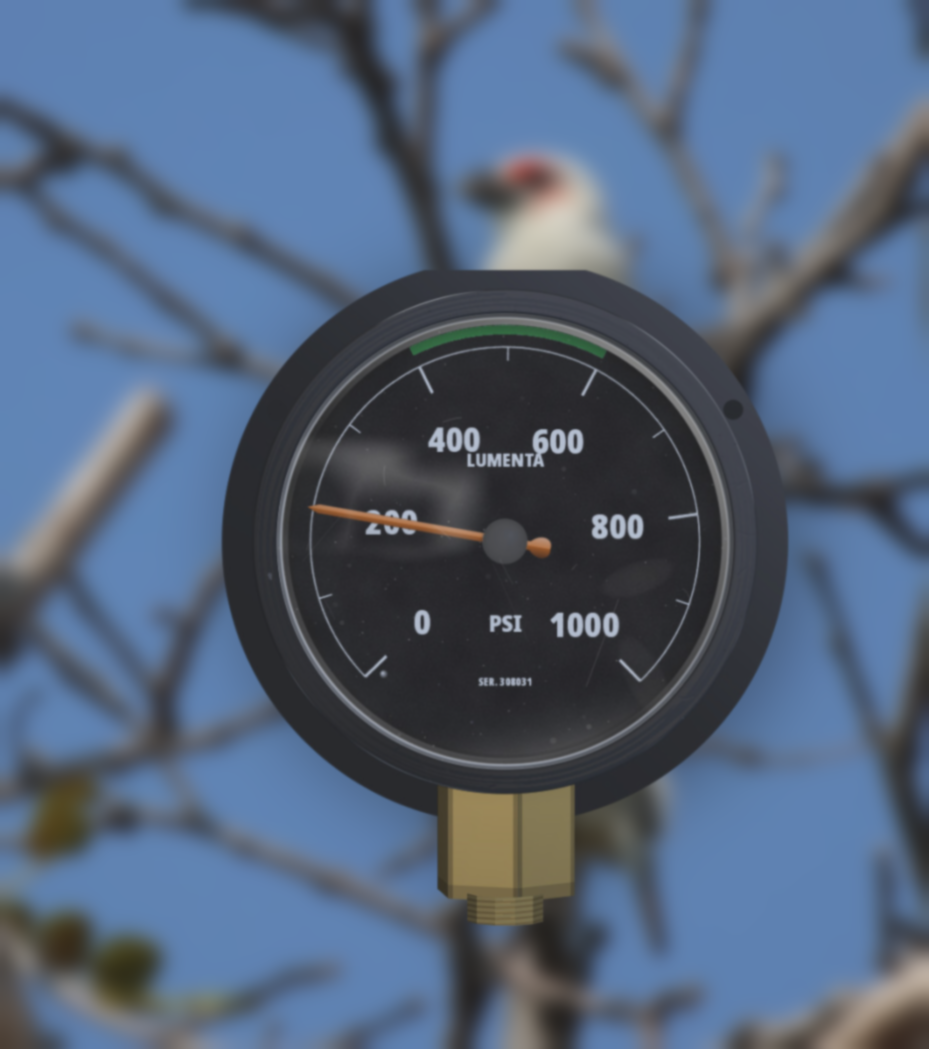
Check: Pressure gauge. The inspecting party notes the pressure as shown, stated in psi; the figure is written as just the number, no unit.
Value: 200
